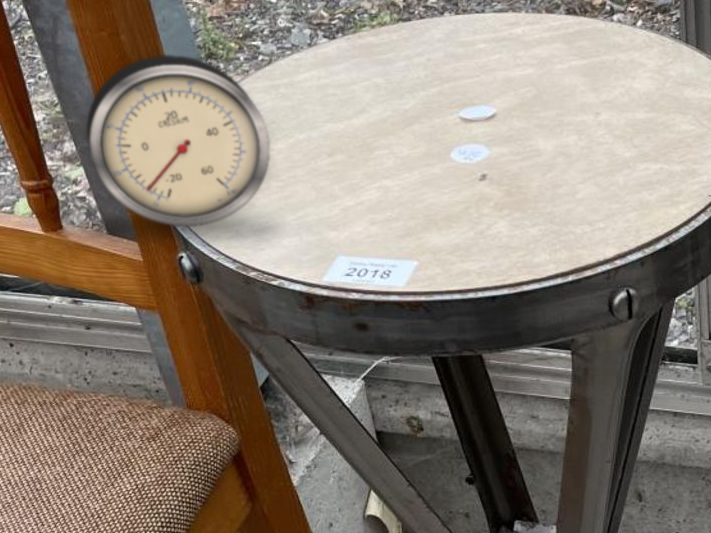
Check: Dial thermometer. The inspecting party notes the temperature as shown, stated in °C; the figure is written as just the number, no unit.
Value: -14
